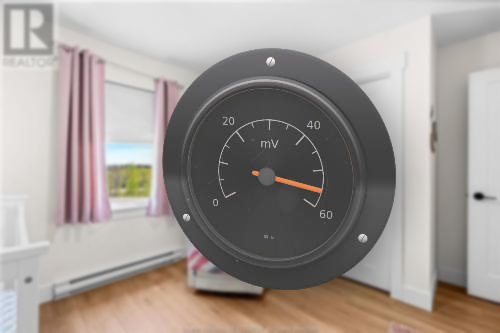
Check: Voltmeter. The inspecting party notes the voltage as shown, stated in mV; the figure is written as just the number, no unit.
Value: 55
